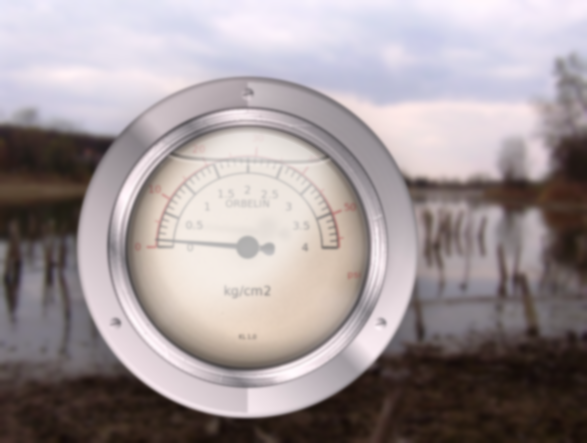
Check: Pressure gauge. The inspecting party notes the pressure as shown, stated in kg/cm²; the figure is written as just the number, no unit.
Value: 0.1
